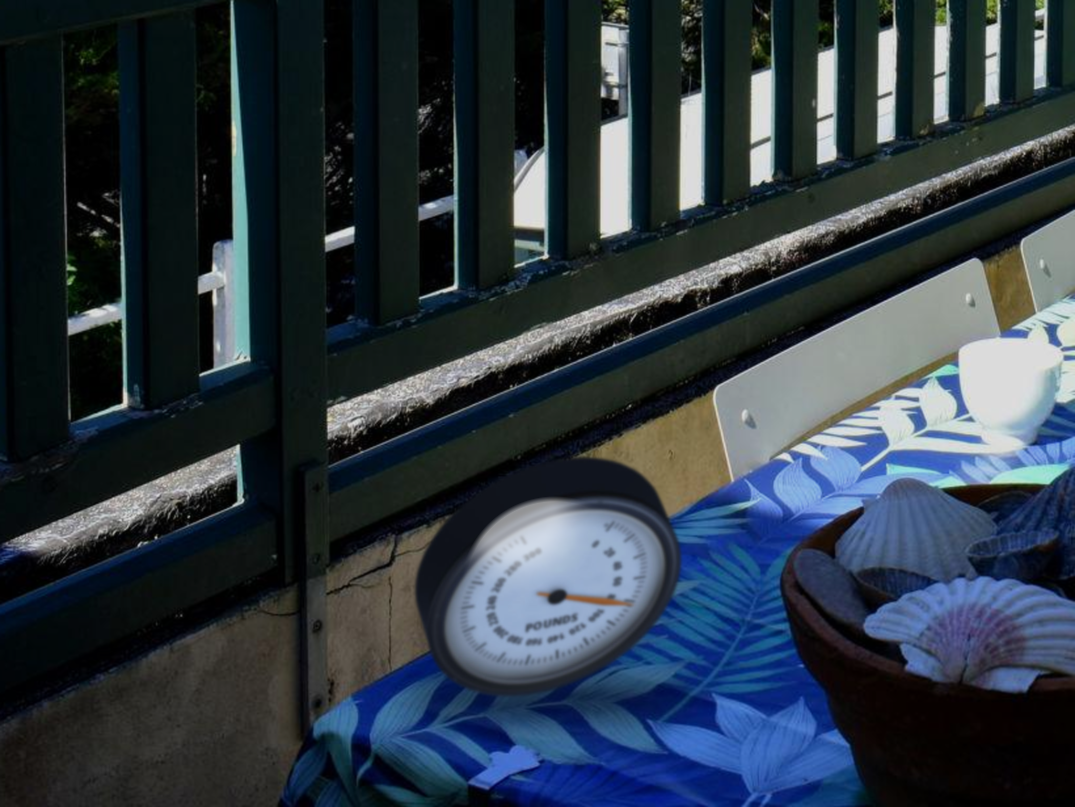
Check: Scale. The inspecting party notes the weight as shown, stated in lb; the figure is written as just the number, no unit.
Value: 80
